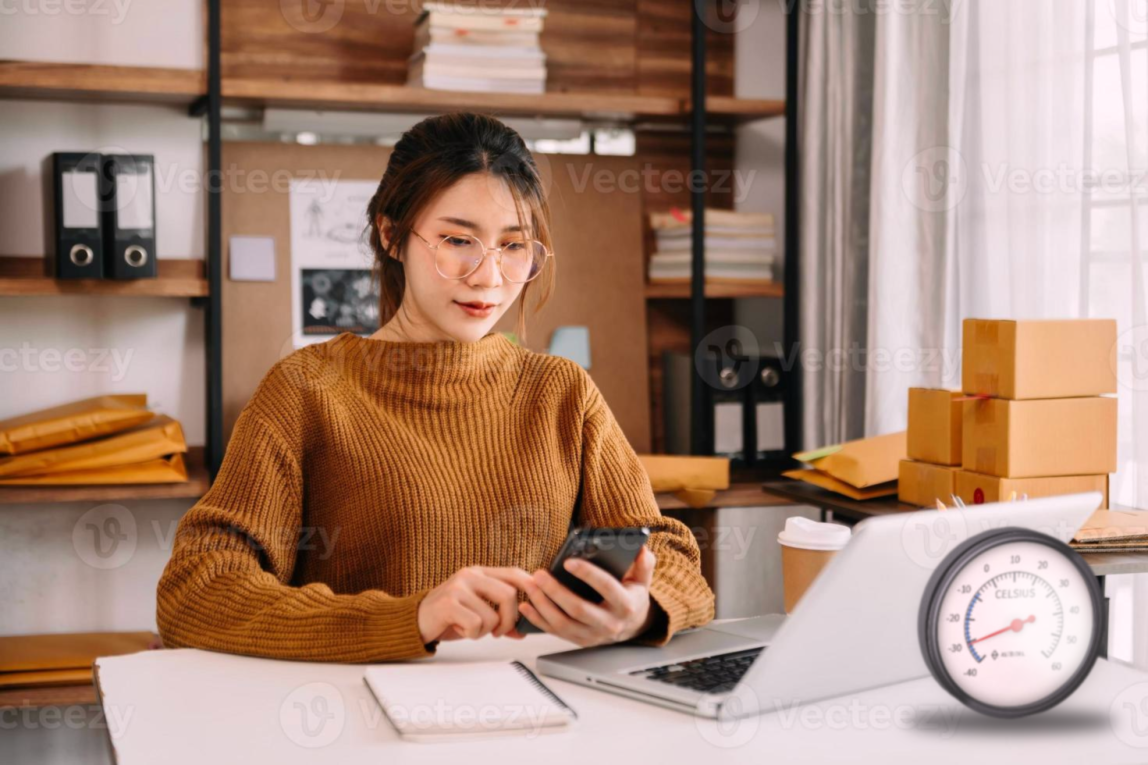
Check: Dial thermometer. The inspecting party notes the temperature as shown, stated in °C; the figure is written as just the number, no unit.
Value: -30
